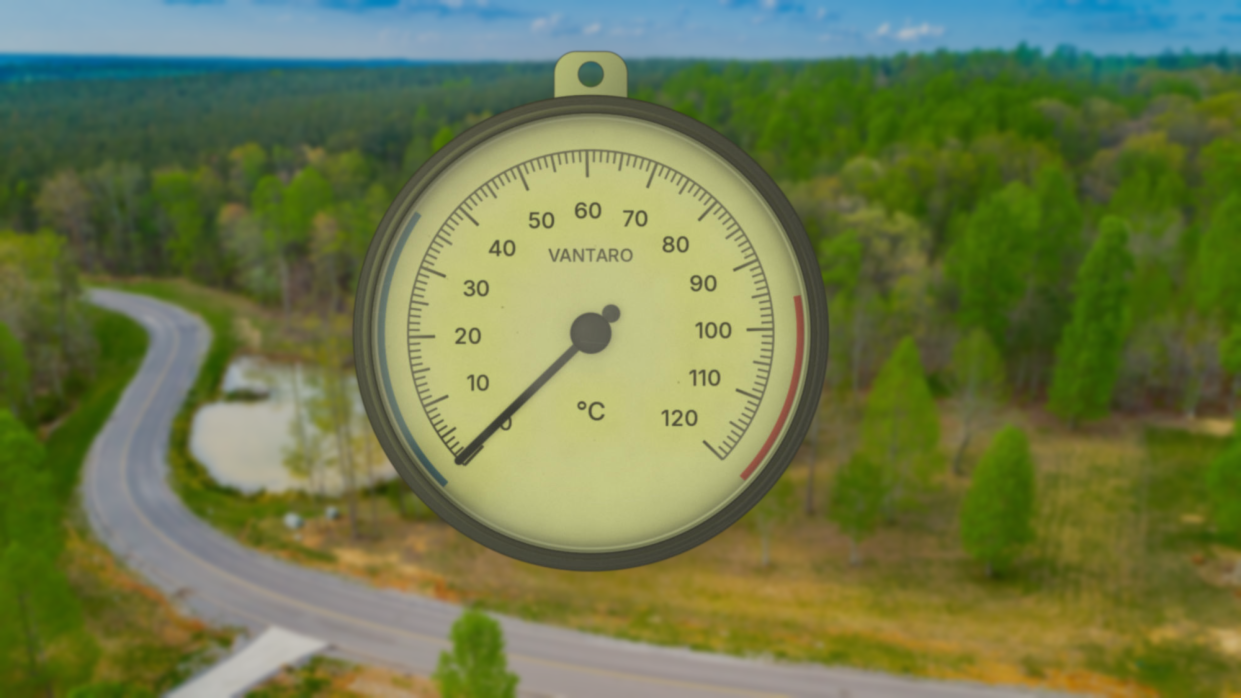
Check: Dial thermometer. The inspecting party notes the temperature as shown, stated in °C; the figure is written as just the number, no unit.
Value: 1
